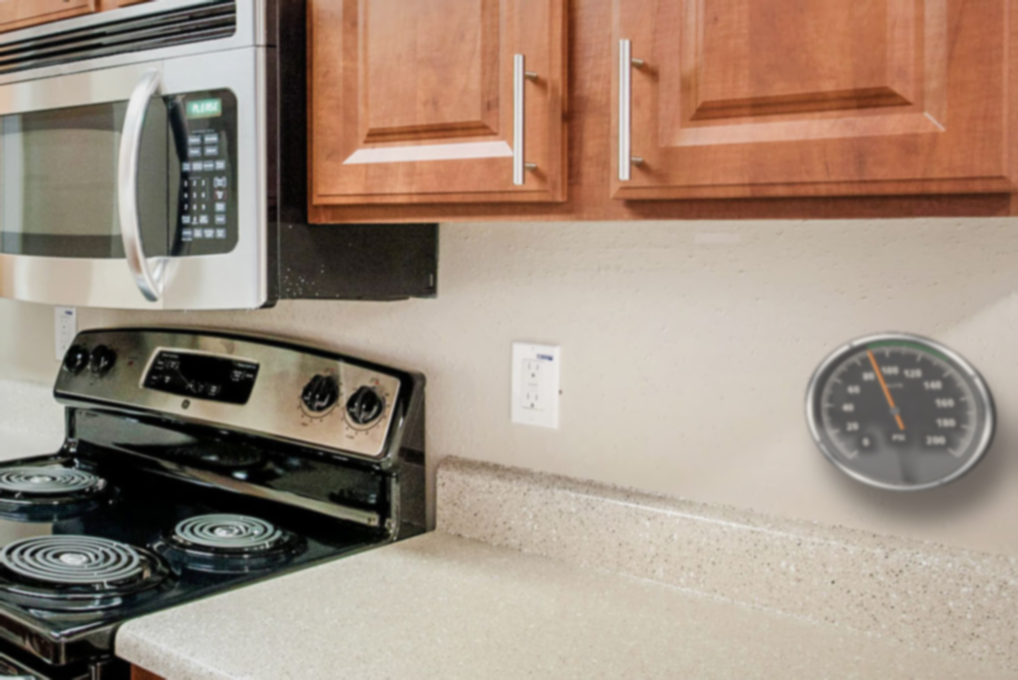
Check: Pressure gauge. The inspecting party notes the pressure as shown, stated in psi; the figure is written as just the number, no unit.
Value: 90
